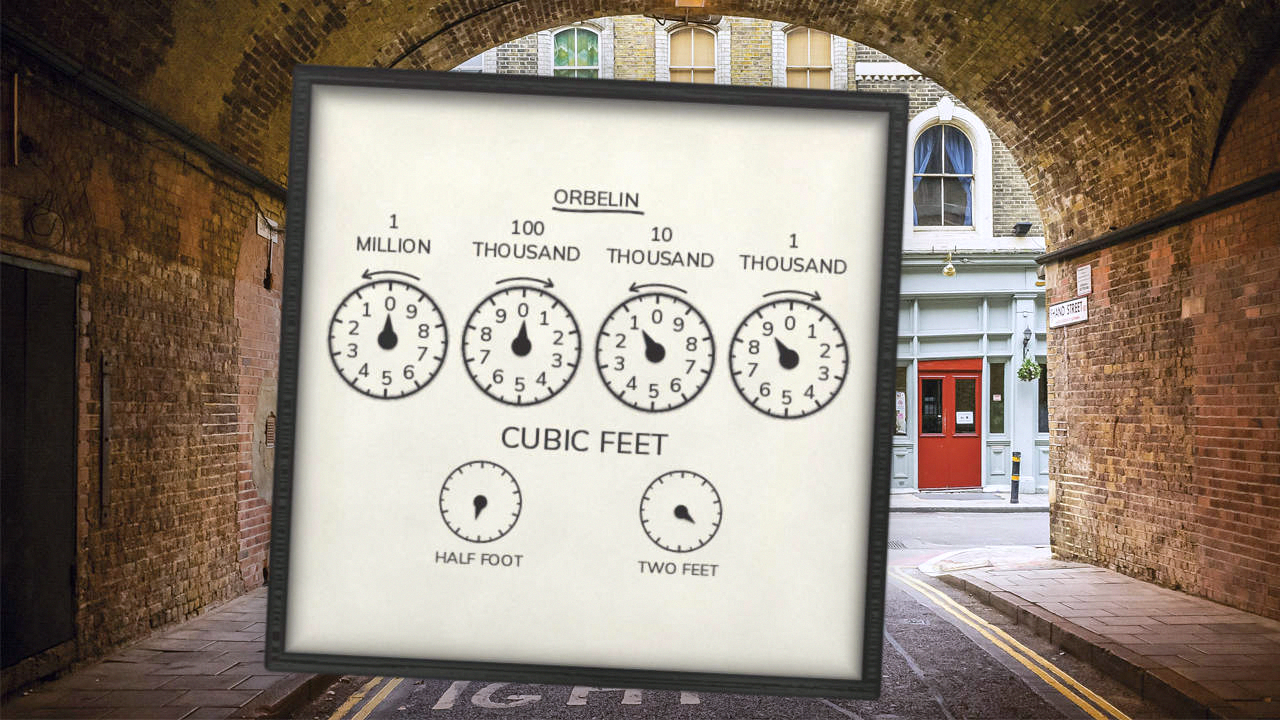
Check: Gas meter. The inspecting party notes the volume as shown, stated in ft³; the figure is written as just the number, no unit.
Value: 900
